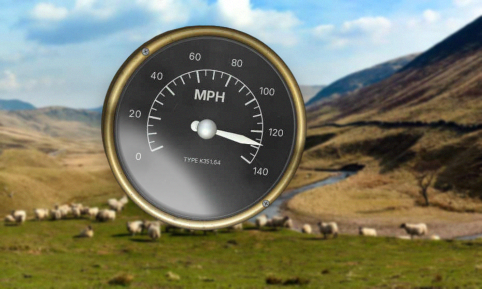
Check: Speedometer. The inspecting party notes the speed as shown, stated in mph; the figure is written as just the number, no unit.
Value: 127.5
